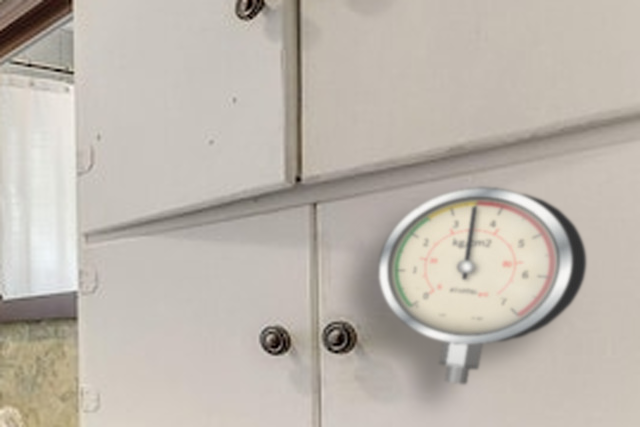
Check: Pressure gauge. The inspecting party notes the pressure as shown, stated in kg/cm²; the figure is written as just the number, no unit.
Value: 3.5
